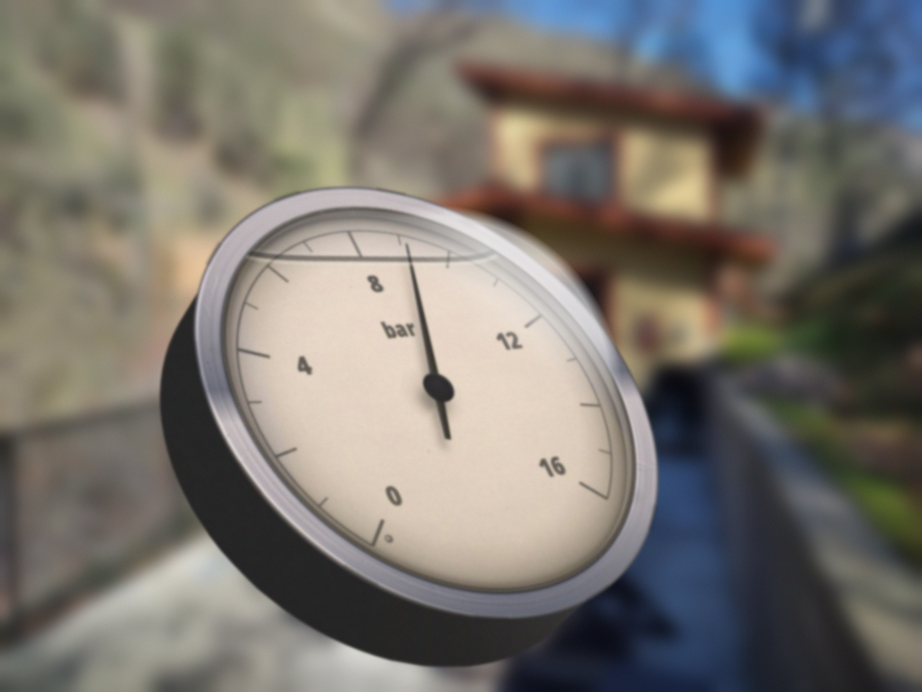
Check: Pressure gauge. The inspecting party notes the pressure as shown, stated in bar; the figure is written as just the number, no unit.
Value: 9
